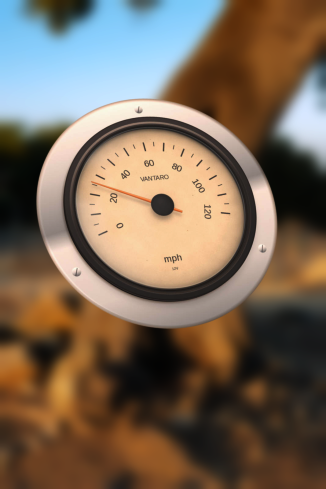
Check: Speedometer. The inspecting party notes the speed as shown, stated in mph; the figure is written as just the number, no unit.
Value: 25
